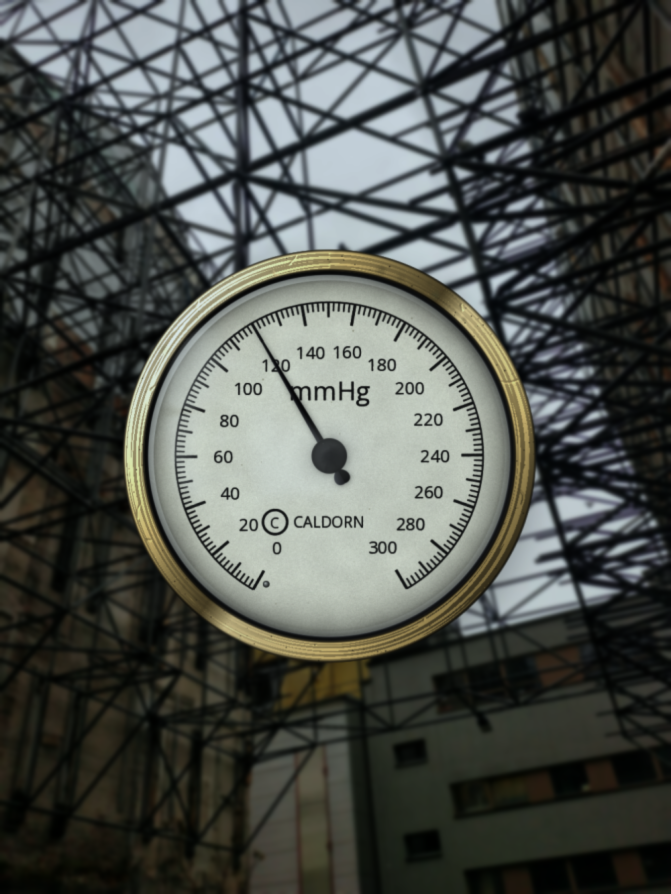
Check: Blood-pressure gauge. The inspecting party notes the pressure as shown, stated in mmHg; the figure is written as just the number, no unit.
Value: 120
